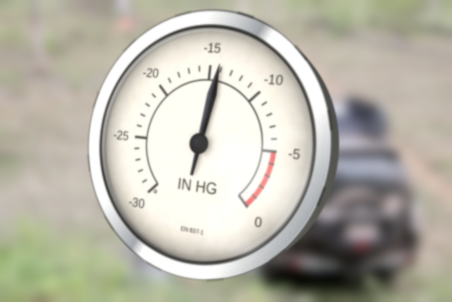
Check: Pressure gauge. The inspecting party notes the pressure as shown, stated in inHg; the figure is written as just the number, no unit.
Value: -14
